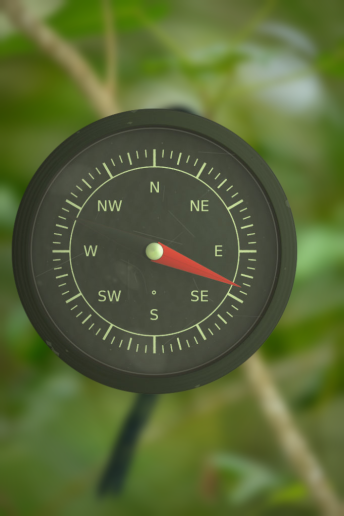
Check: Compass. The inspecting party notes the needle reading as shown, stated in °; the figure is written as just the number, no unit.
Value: 112.5
